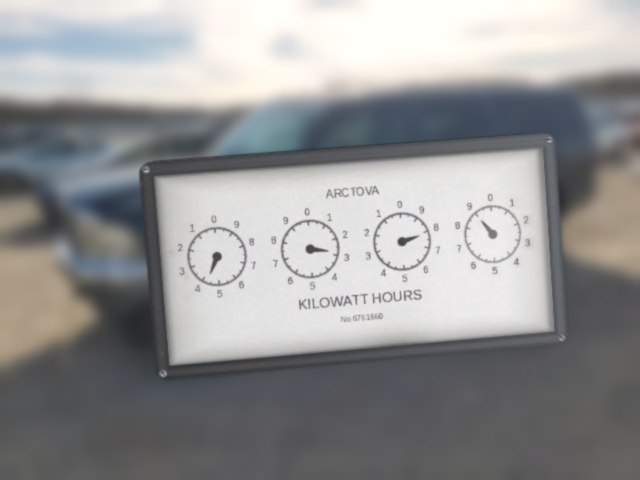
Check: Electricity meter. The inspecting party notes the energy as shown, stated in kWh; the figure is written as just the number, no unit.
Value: 4279
